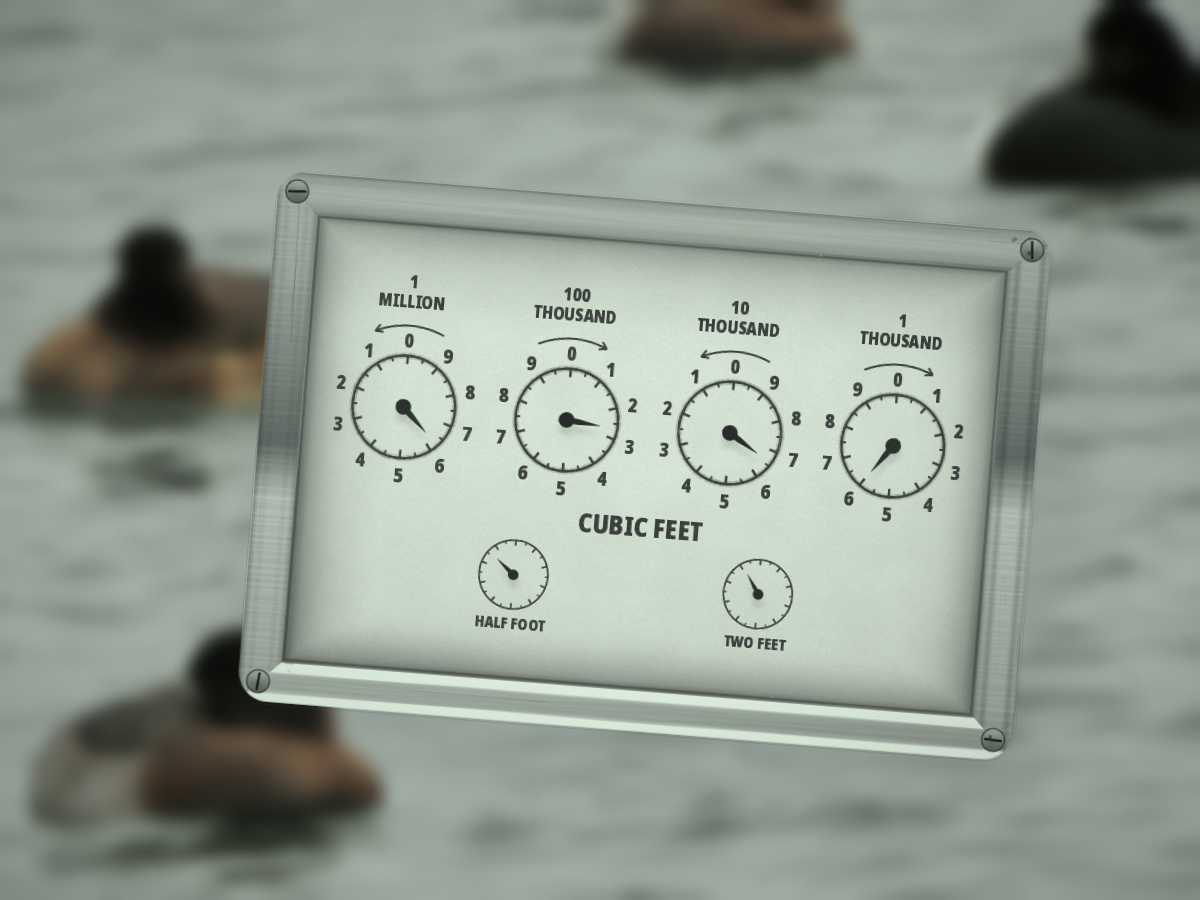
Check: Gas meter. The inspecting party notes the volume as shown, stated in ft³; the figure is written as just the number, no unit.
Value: 626600
